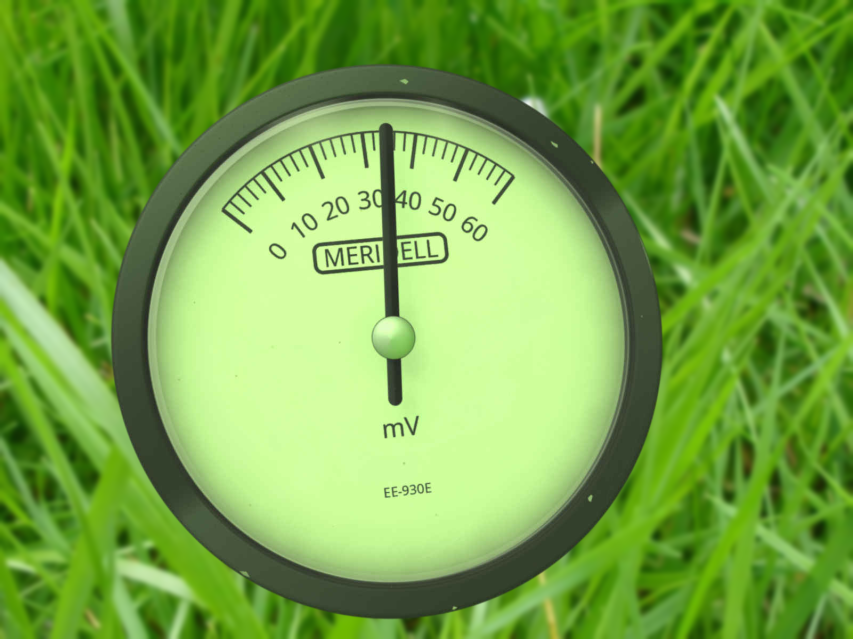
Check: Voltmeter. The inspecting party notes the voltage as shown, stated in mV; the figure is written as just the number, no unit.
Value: 34
